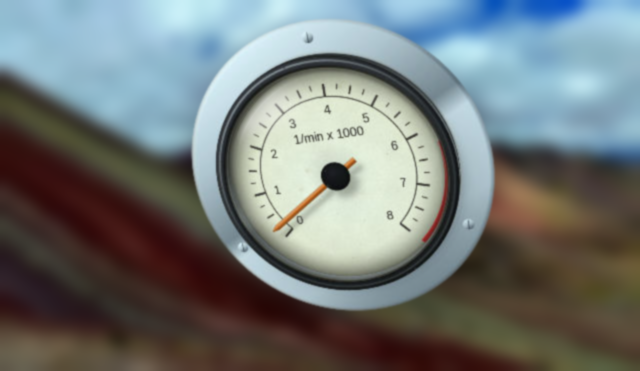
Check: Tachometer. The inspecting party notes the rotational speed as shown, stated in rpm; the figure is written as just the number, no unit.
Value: 250
